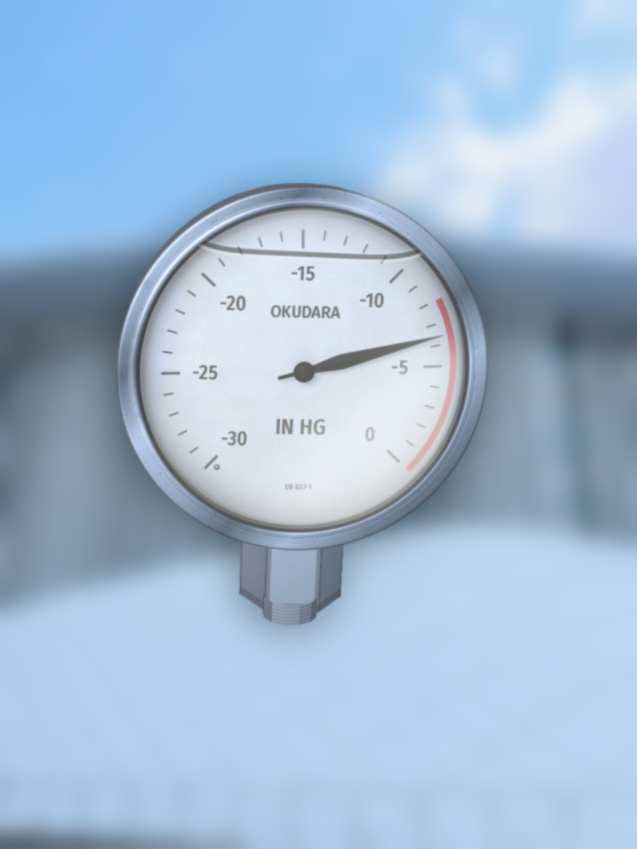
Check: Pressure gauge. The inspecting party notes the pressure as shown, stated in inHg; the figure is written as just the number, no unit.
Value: -6.5
